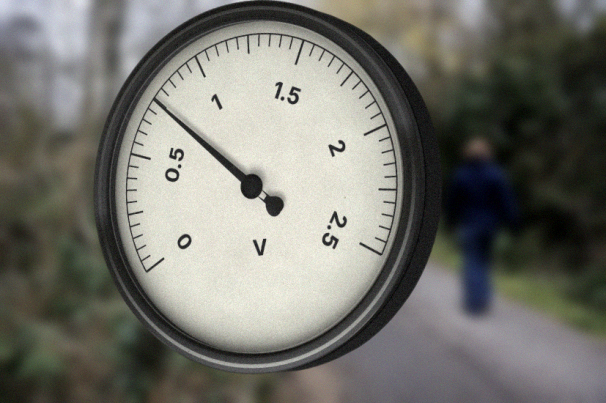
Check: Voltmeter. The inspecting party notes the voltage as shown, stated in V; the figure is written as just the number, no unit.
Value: 0.75
